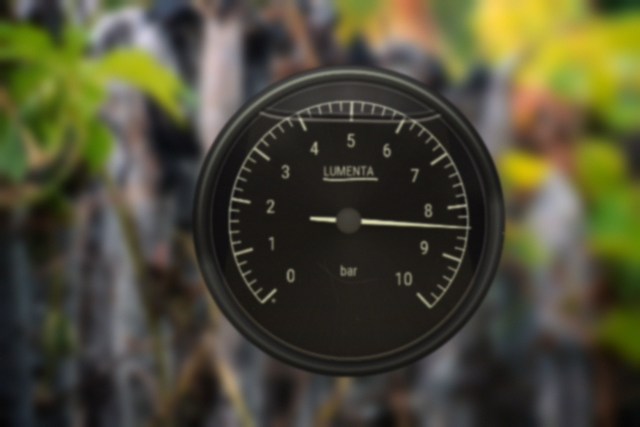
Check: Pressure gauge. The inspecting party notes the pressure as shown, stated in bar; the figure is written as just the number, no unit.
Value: 8.4
